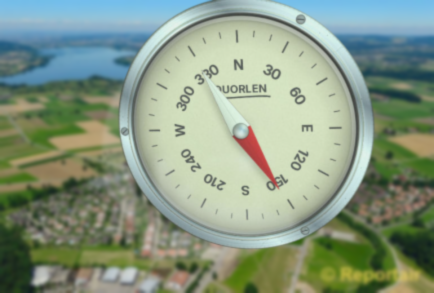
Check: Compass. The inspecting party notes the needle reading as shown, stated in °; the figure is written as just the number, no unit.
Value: 150
